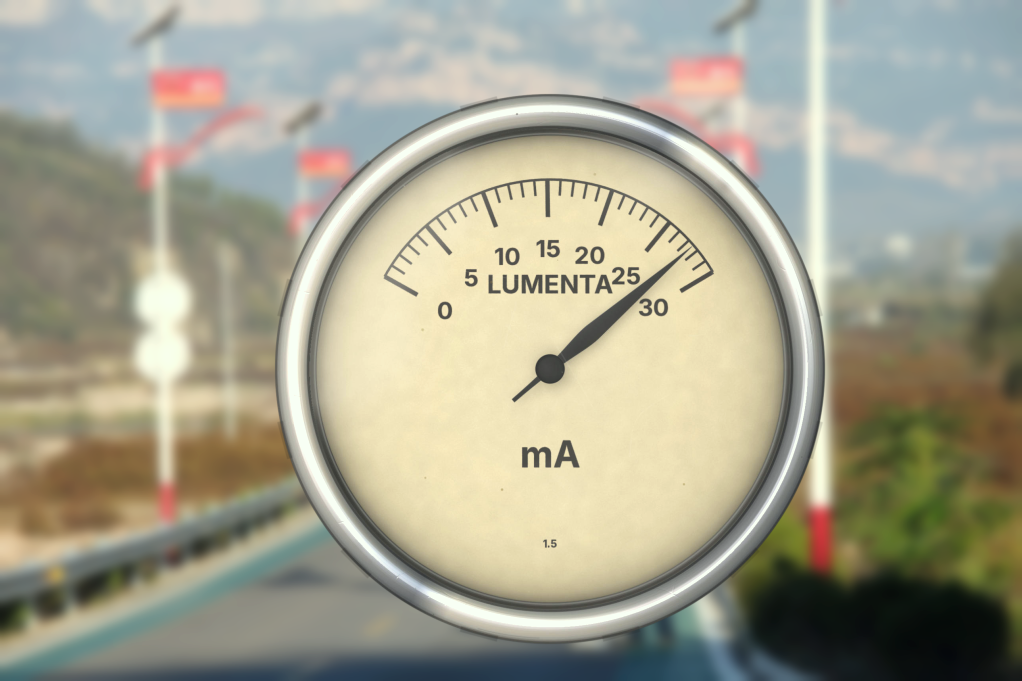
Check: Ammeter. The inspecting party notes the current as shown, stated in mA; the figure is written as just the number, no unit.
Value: 27.5
